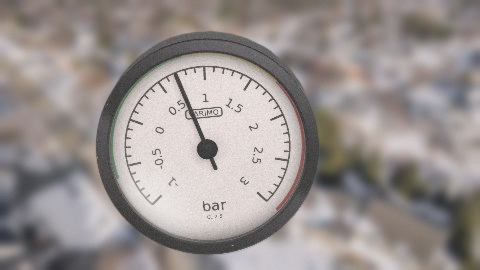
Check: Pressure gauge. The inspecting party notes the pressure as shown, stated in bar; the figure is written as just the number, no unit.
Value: 0.7
